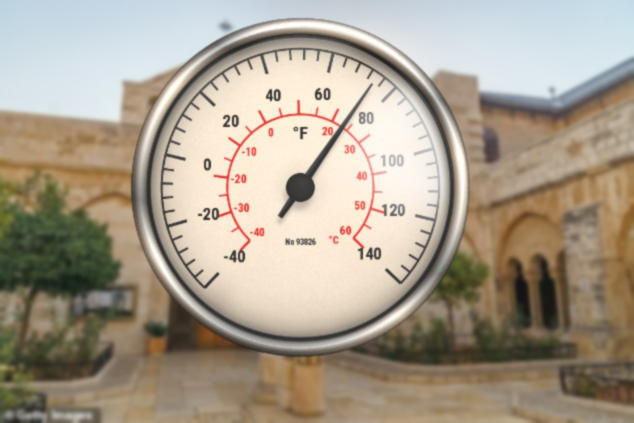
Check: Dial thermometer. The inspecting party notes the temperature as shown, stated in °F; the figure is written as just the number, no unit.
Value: 74
